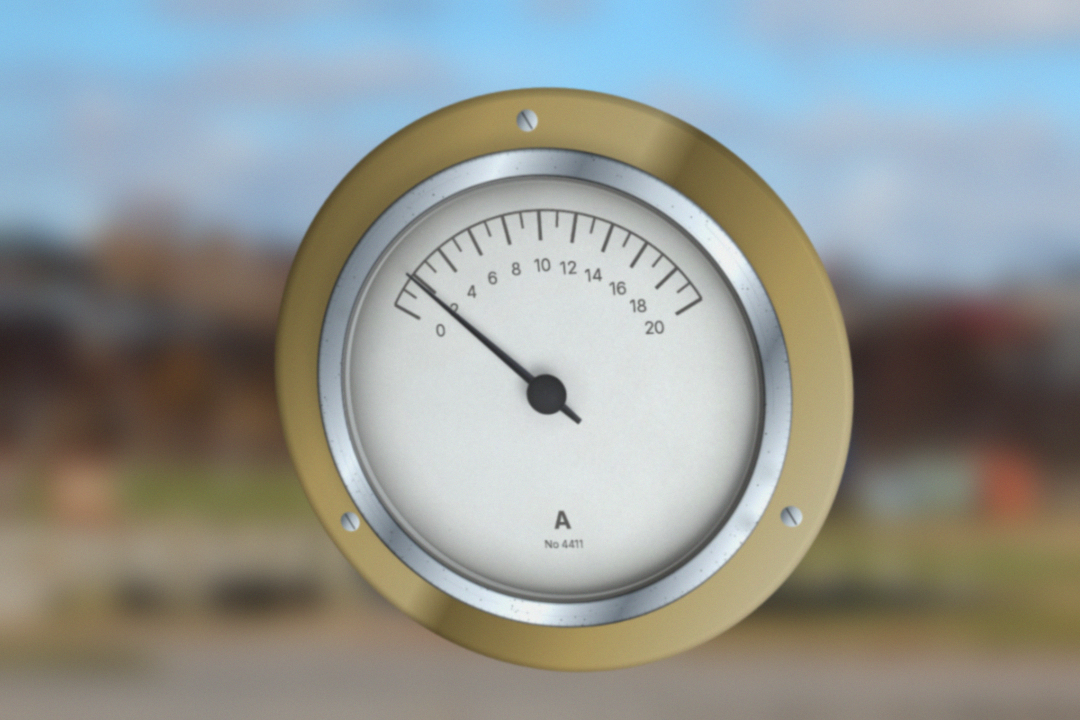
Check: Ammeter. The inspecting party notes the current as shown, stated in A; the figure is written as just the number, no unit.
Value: 2
